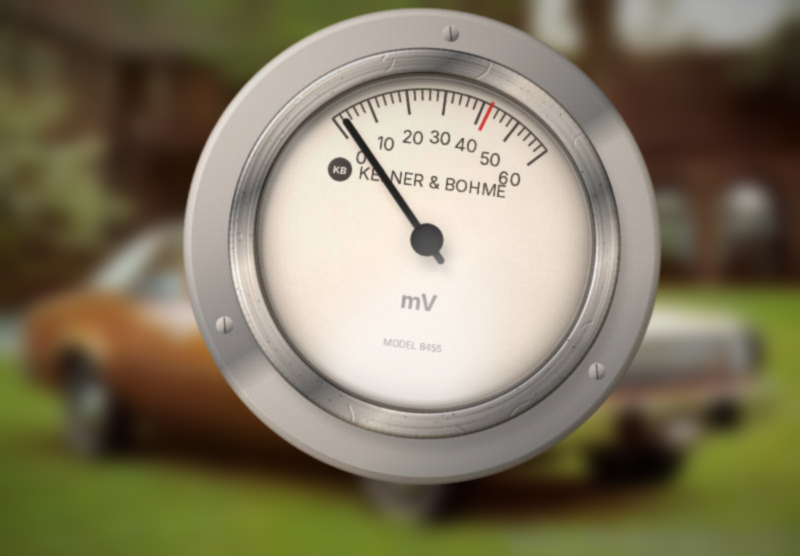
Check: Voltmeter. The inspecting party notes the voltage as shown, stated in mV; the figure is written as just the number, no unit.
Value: 2
